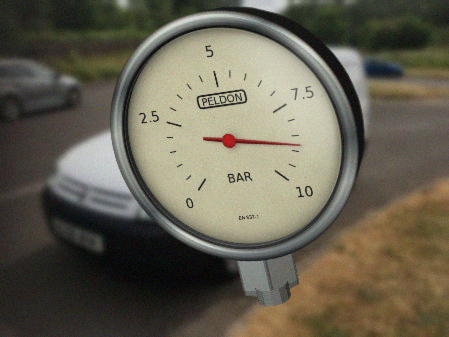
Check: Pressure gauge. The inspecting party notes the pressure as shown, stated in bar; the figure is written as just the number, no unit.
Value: 8.75
